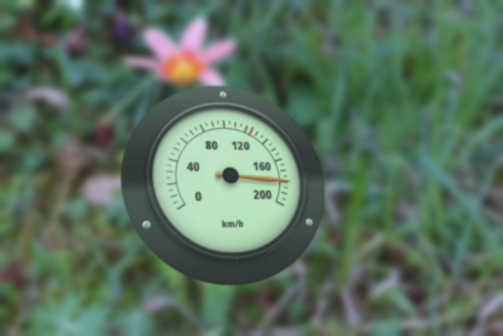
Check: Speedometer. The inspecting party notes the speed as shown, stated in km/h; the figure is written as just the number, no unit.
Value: 180
